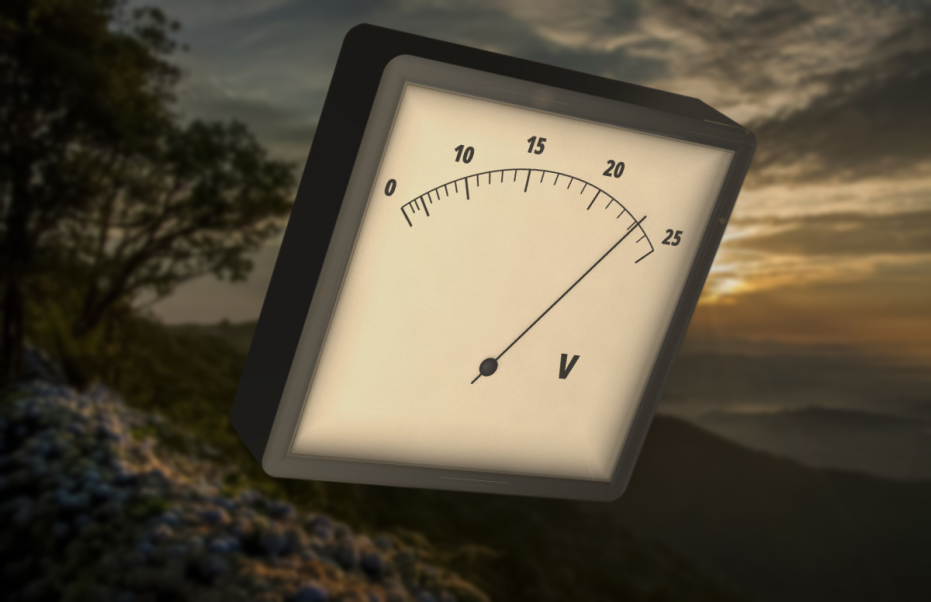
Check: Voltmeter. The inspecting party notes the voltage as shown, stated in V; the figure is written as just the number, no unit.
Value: 23
